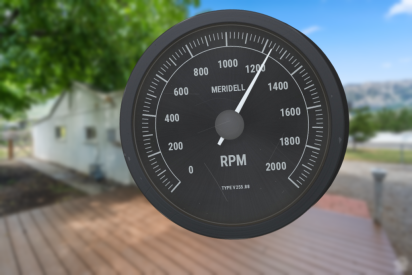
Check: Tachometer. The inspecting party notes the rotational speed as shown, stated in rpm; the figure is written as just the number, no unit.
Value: 1240
